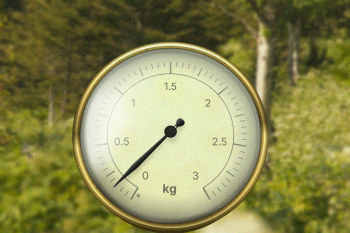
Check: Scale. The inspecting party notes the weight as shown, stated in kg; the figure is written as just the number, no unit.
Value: 0.15
